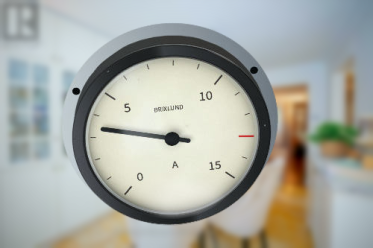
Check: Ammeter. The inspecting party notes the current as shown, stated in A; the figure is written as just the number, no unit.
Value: 3.5
